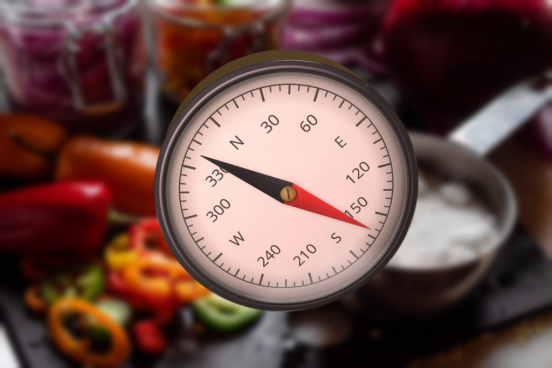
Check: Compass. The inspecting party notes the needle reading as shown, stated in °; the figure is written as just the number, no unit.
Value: 160
